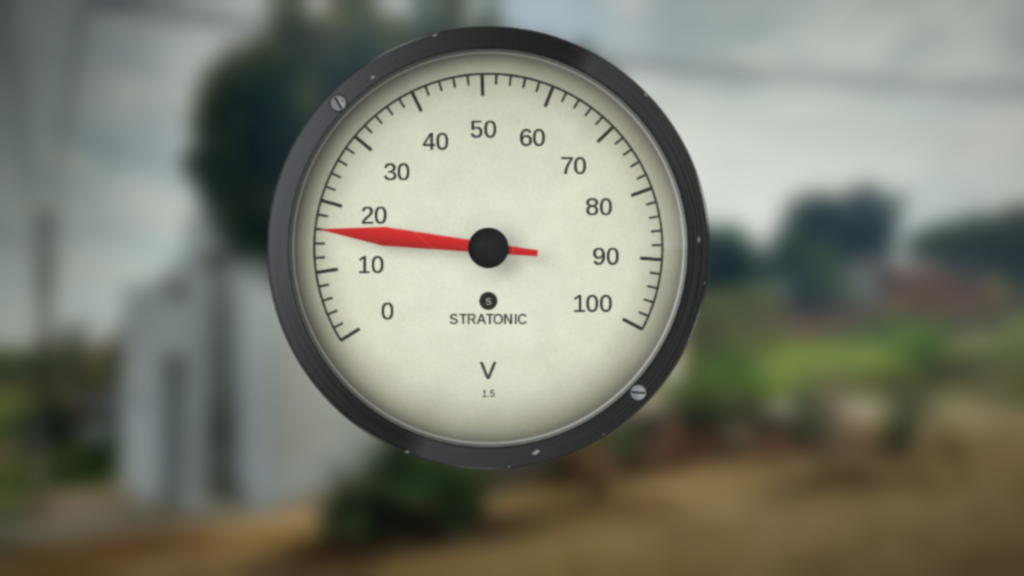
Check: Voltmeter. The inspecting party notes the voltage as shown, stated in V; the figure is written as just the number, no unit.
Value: 16
